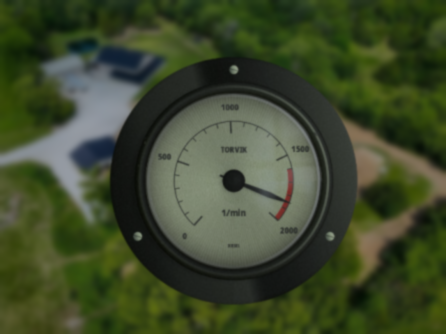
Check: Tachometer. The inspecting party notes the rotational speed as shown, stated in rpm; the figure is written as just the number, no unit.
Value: 1850
